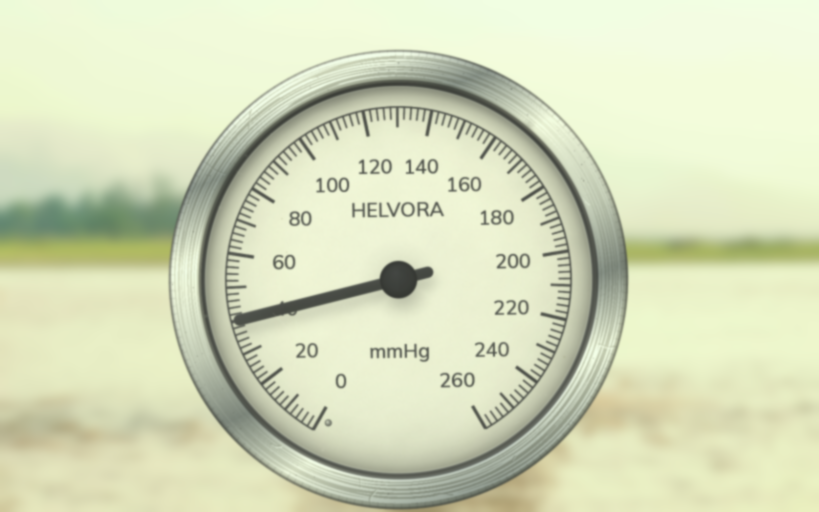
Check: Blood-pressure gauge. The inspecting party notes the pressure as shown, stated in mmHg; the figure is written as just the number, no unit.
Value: 40
